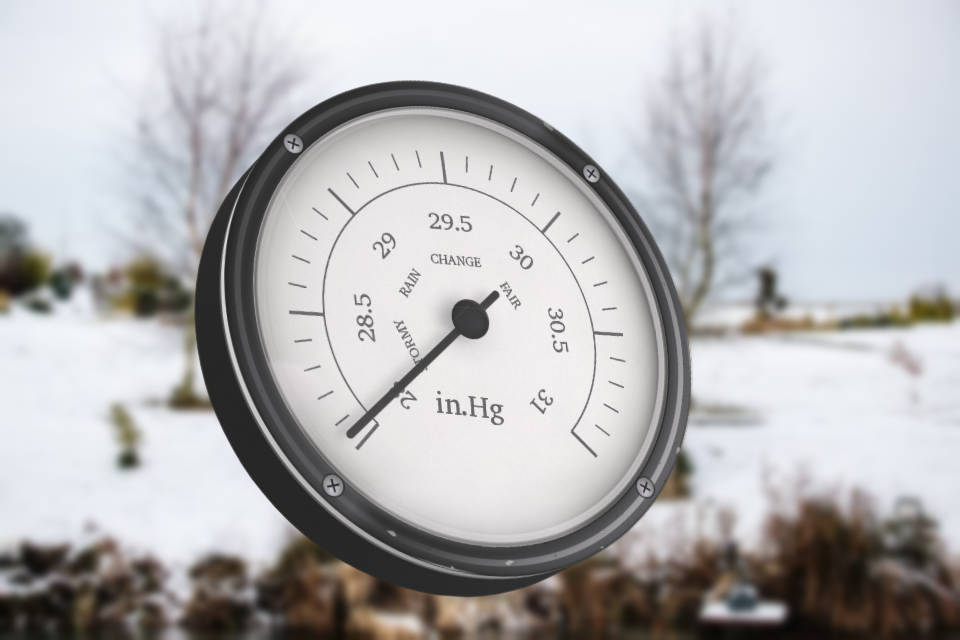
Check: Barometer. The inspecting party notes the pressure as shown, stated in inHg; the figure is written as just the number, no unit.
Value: 28.05
